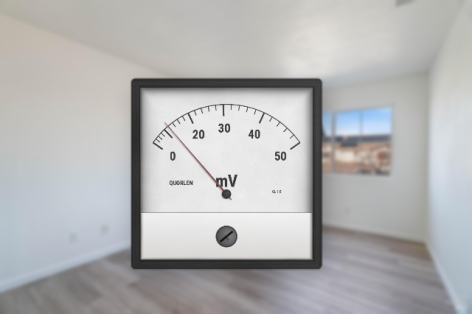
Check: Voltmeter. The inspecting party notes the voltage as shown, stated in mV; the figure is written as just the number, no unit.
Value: 12
